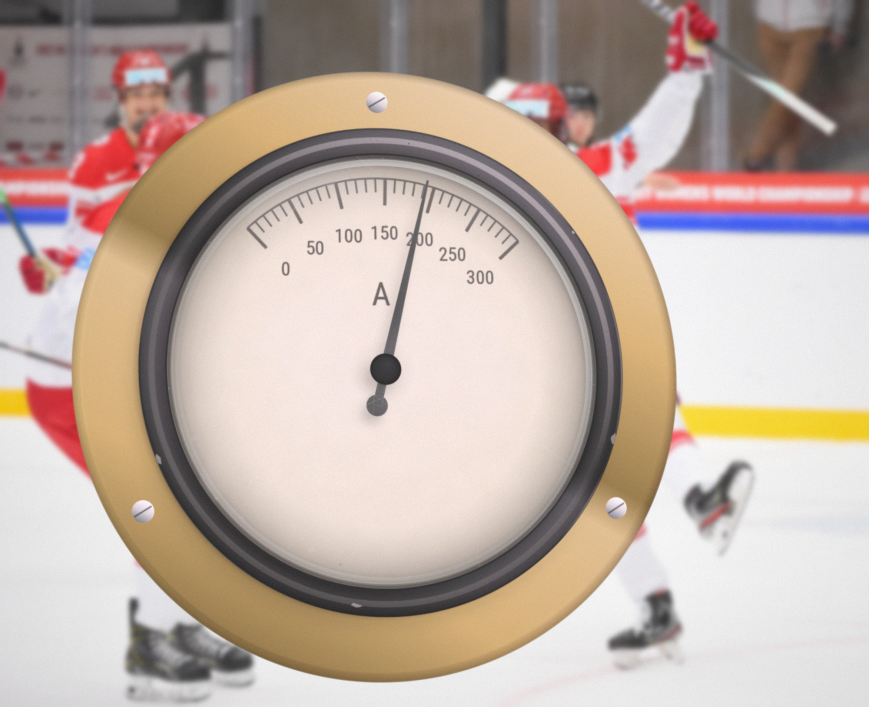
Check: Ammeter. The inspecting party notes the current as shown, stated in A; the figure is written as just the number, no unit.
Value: 190
